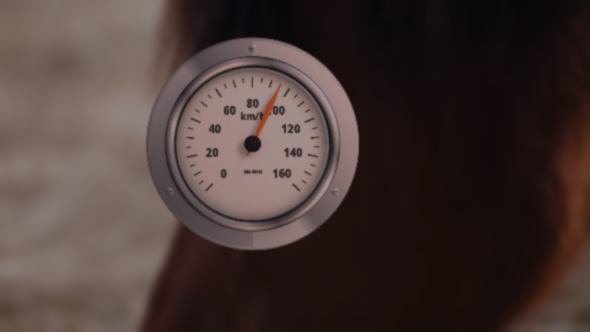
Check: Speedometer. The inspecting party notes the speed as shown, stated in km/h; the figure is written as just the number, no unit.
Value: 95
